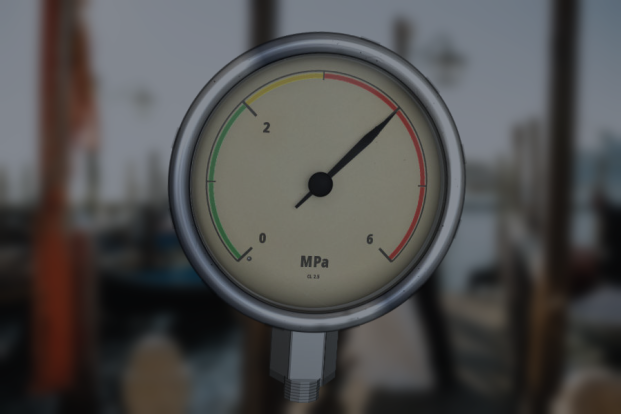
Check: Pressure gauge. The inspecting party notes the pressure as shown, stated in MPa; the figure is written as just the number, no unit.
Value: 4
